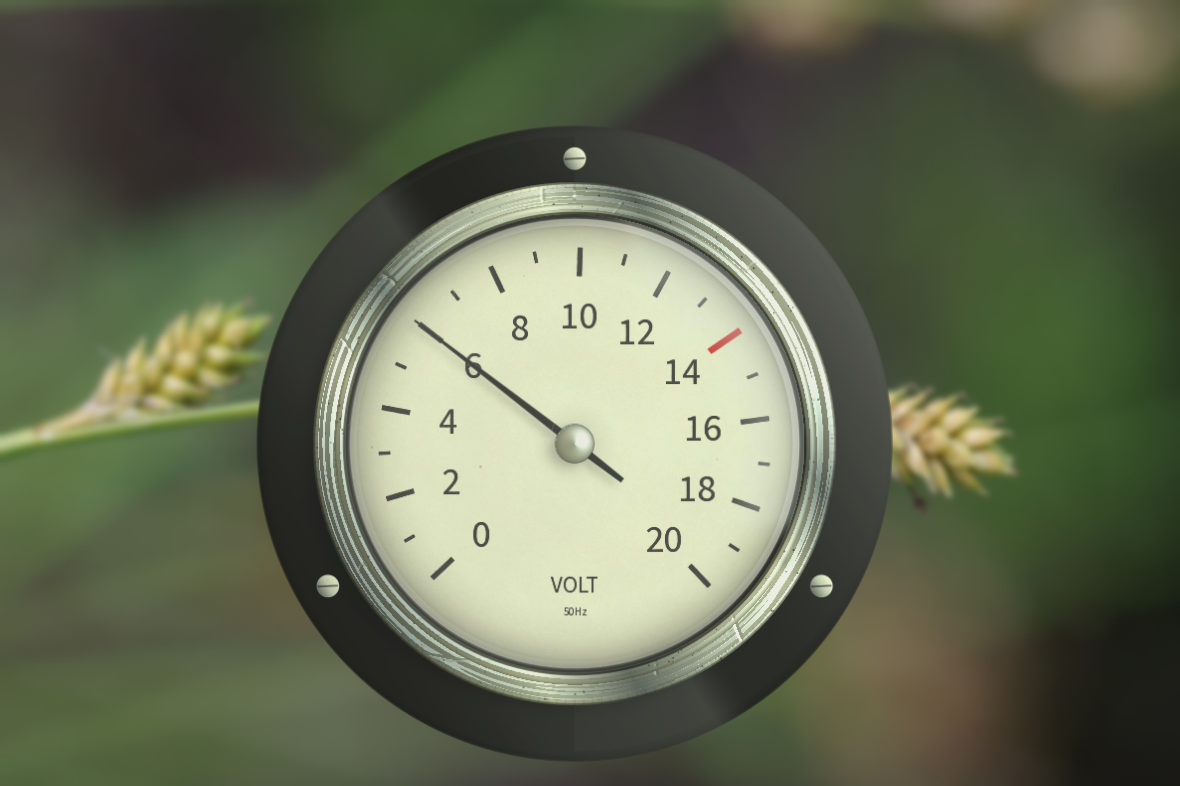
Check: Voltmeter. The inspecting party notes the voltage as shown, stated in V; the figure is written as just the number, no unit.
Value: 6
